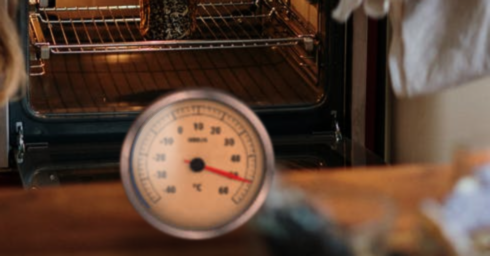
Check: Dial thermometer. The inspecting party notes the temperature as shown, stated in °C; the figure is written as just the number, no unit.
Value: 50
